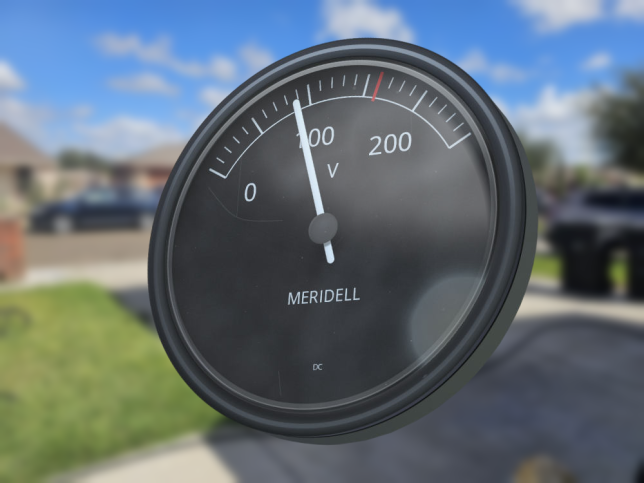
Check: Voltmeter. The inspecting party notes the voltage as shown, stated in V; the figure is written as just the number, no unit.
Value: 90
